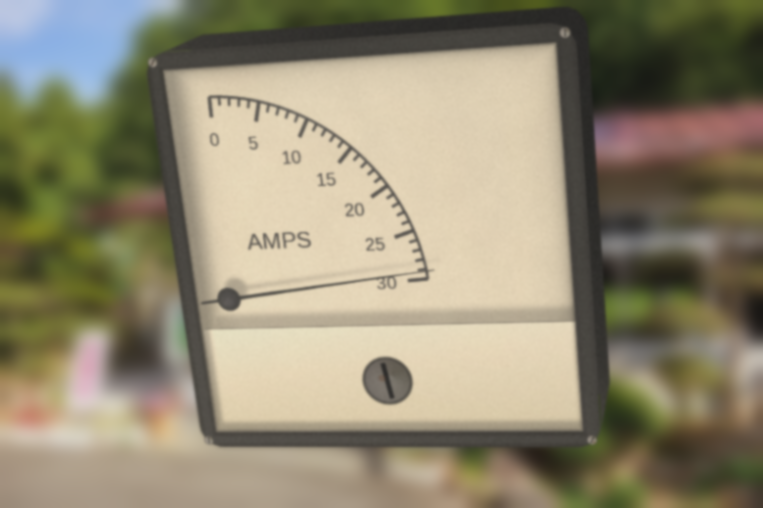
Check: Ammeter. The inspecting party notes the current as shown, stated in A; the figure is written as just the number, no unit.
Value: 29
